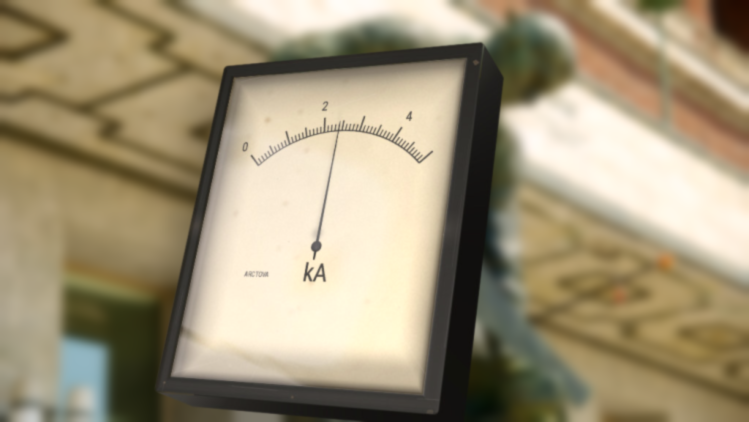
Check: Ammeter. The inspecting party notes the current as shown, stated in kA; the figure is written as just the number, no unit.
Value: 2.5
